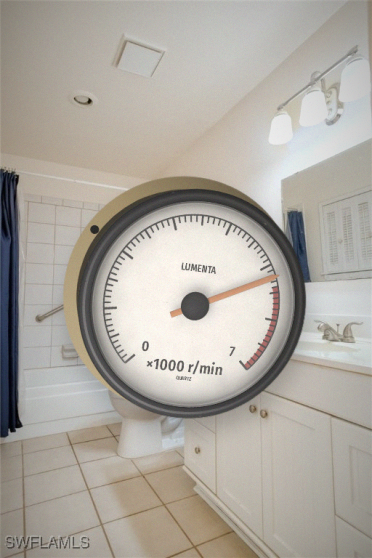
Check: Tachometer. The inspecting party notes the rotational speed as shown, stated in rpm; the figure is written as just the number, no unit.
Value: 5200
